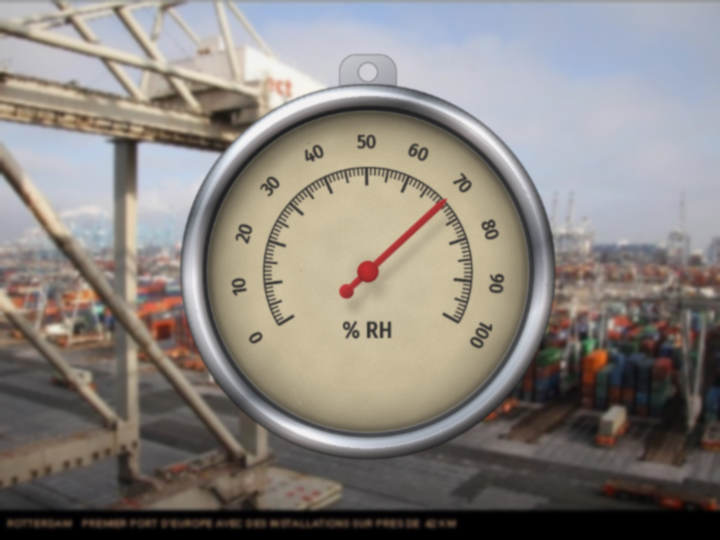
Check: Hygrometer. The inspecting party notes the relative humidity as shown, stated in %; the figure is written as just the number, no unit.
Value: 70
